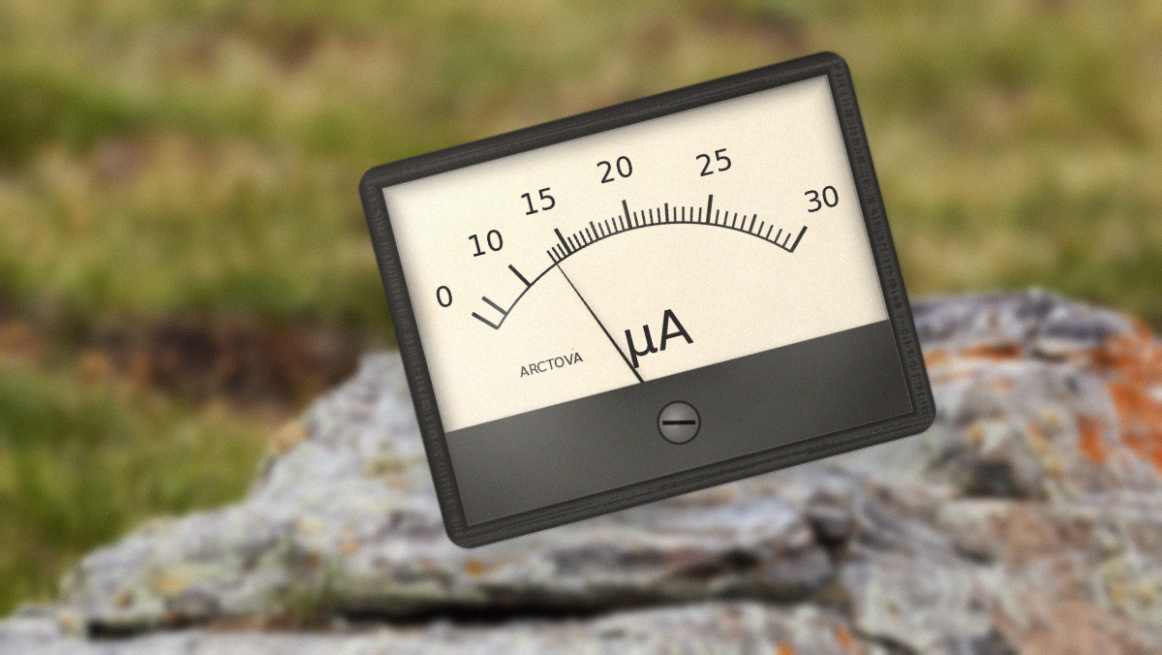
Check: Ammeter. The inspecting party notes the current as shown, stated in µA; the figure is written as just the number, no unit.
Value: 13.5
